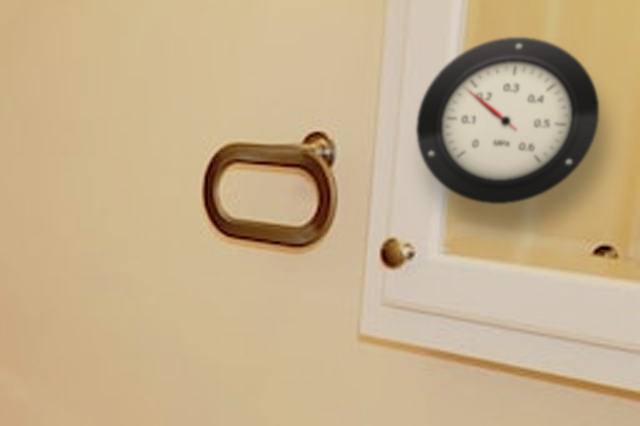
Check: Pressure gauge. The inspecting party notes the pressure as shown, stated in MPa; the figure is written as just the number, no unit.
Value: 0.18
